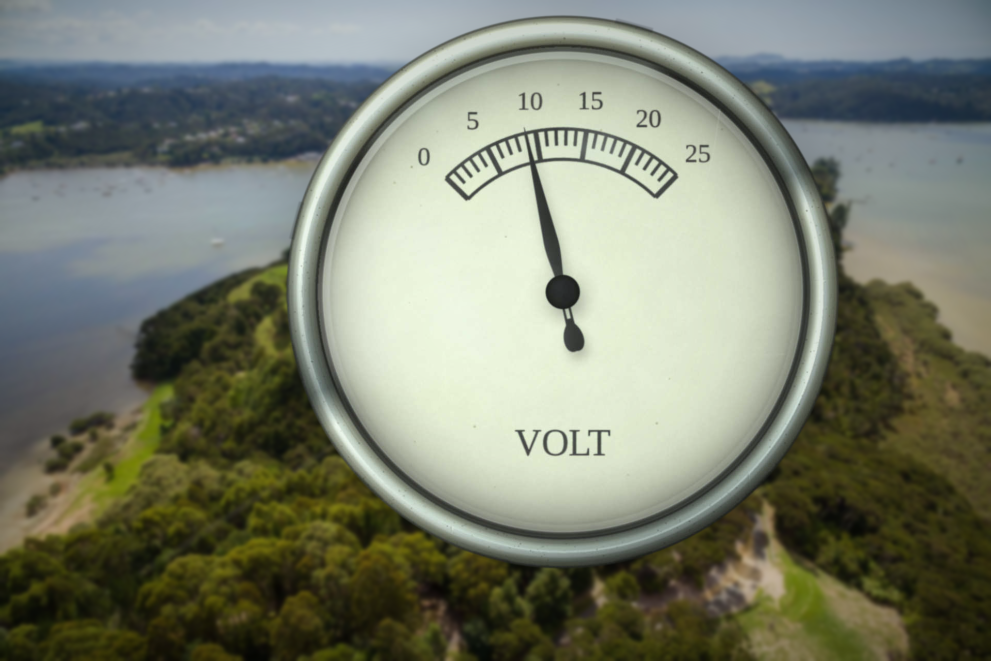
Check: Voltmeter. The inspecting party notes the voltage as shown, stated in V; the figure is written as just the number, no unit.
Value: 9
